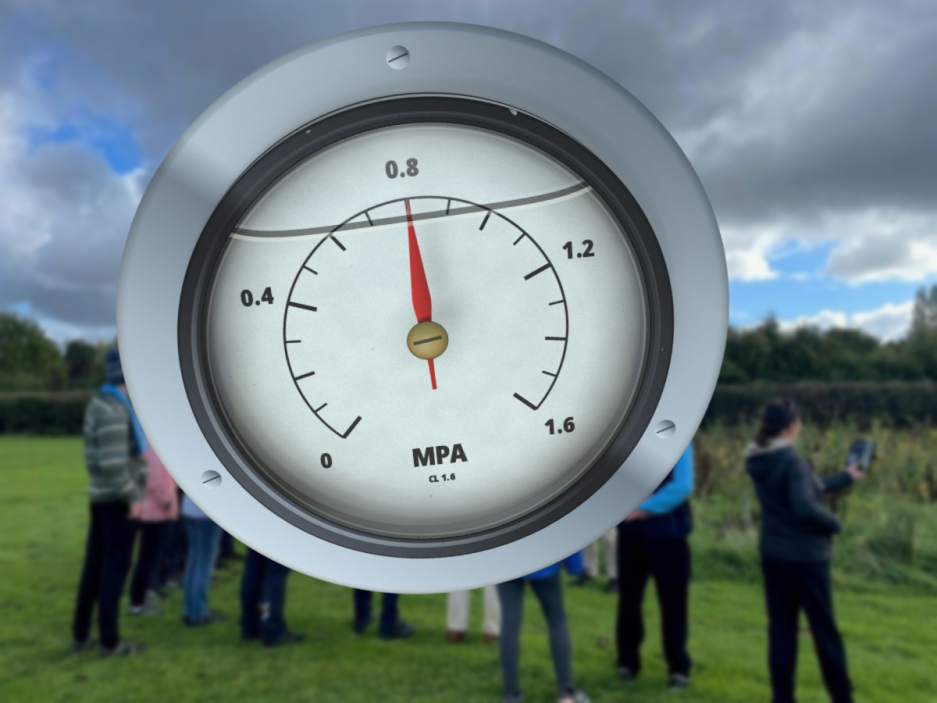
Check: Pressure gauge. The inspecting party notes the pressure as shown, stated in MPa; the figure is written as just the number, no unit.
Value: 0.8
